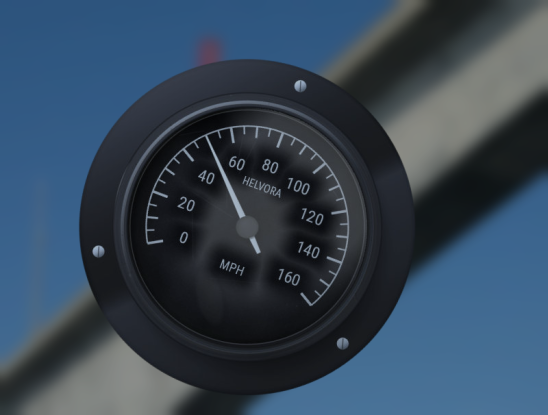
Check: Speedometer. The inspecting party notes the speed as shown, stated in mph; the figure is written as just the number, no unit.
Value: 50
